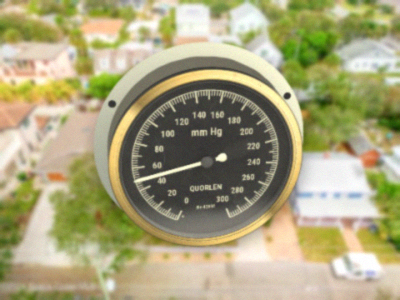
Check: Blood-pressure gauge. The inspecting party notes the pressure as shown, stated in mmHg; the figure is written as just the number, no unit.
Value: 50
